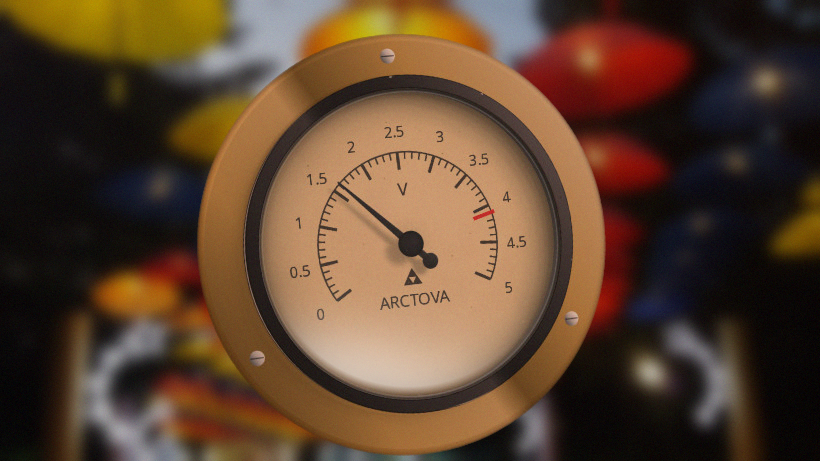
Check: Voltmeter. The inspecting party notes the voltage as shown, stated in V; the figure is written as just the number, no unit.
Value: 1.6
